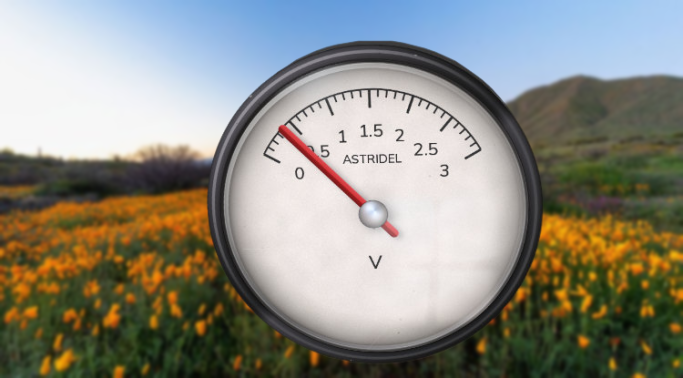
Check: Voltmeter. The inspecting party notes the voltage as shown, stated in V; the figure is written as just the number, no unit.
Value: 0.4
